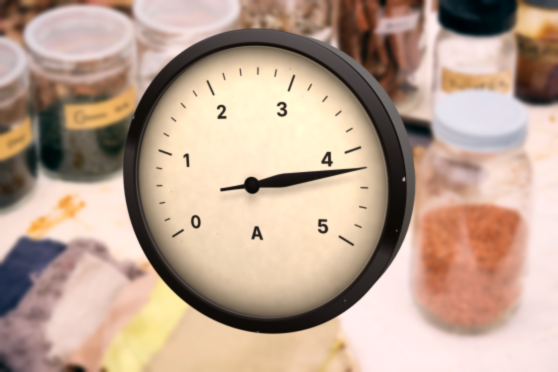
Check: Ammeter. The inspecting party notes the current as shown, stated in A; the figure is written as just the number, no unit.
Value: 4.2
